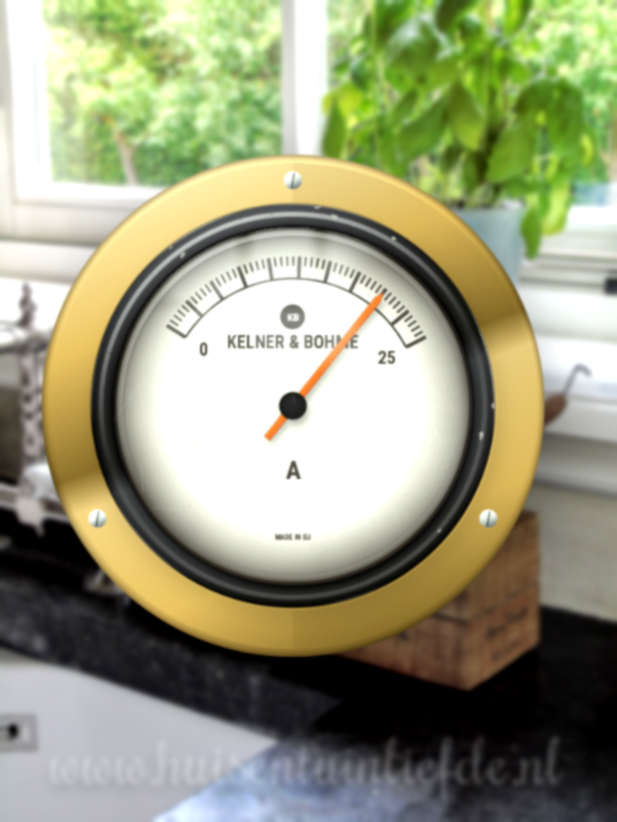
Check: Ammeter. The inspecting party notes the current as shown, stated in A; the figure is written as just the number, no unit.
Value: 20
